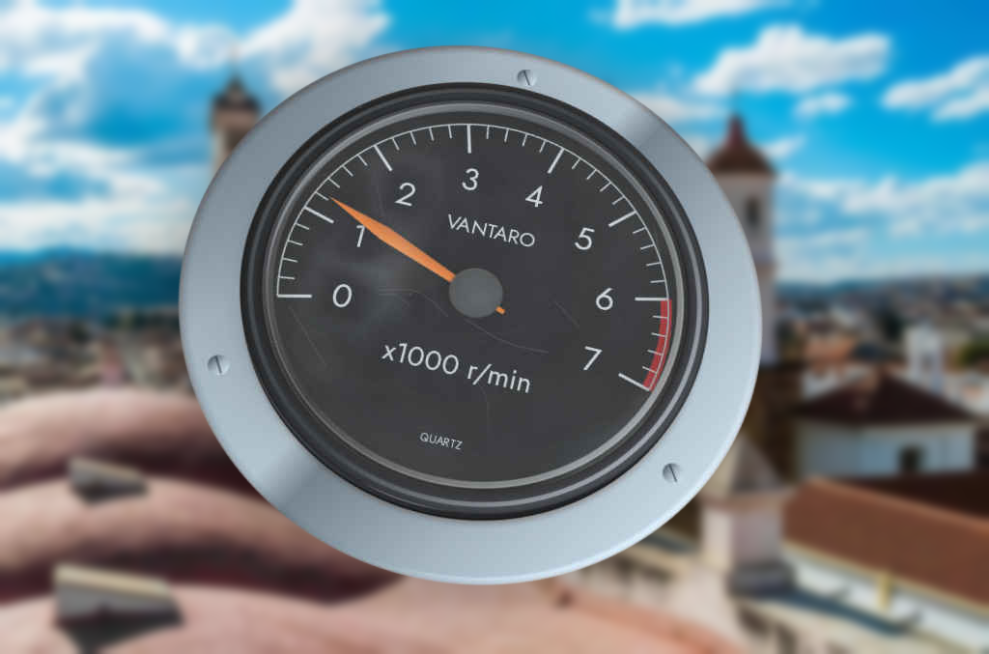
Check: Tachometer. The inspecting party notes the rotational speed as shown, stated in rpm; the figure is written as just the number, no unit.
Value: 1200
